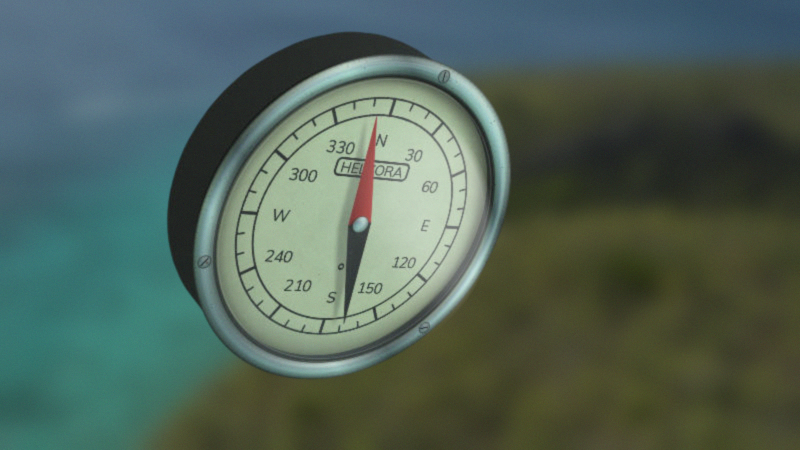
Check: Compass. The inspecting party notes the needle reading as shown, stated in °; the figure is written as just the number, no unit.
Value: 350
